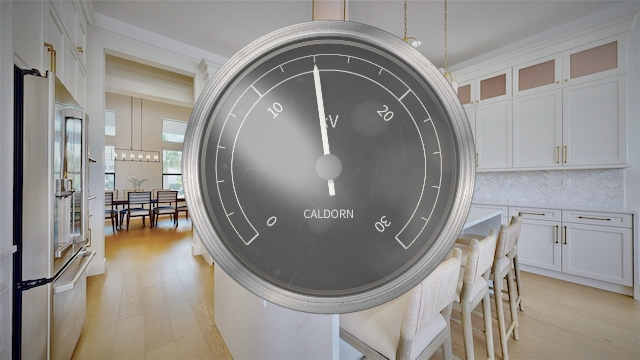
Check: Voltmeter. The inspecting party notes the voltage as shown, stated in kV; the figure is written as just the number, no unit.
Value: 14
